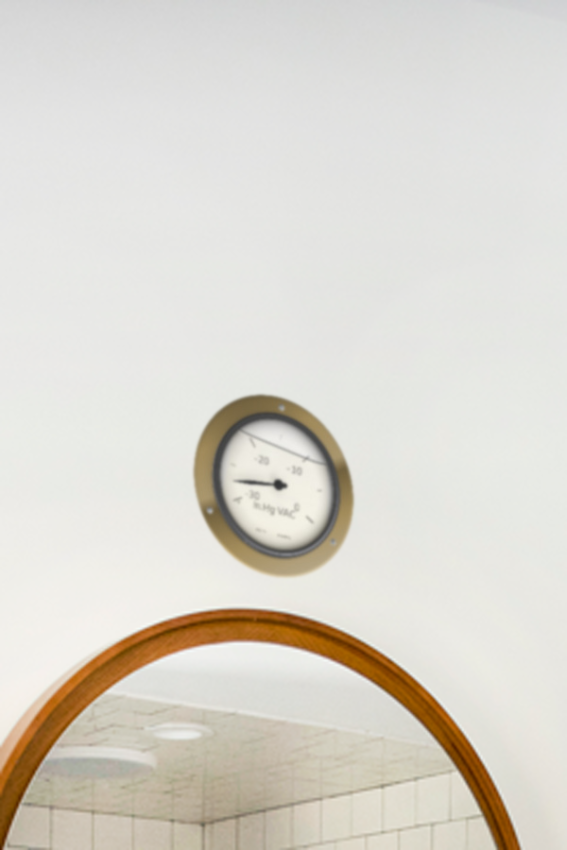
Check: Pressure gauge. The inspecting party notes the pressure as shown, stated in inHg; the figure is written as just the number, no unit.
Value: -27.5
